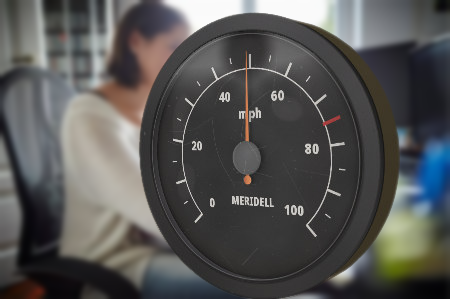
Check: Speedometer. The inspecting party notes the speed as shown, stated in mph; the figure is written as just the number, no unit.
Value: 50
